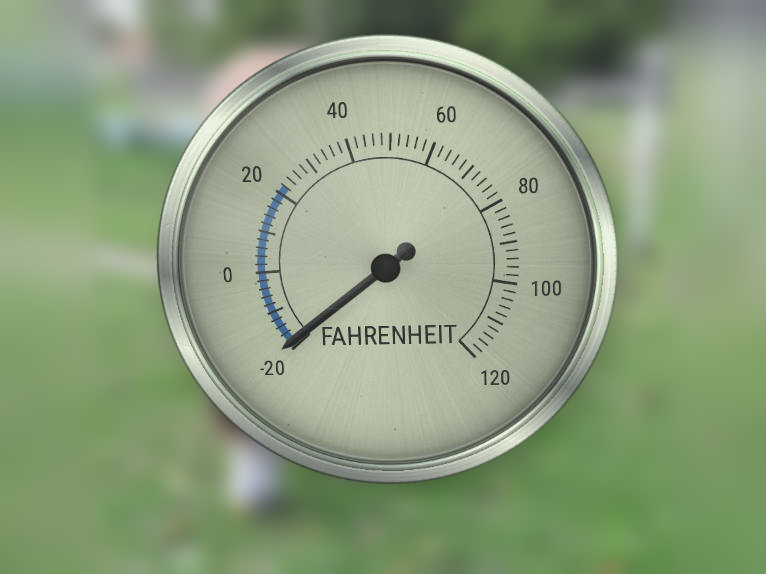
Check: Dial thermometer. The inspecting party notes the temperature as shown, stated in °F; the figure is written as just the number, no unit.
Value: -18
